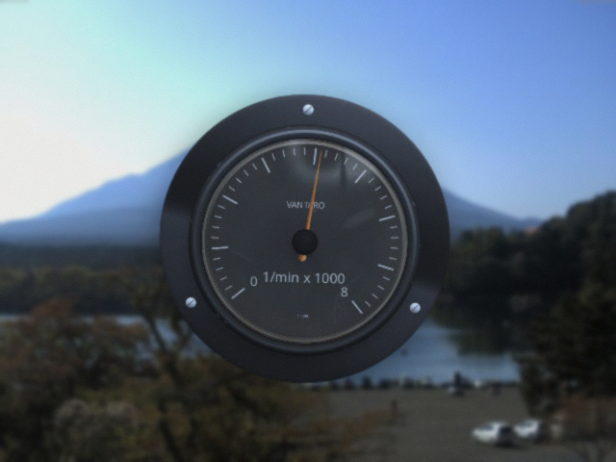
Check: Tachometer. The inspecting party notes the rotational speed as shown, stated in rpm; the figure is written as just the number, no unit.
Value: 4100
